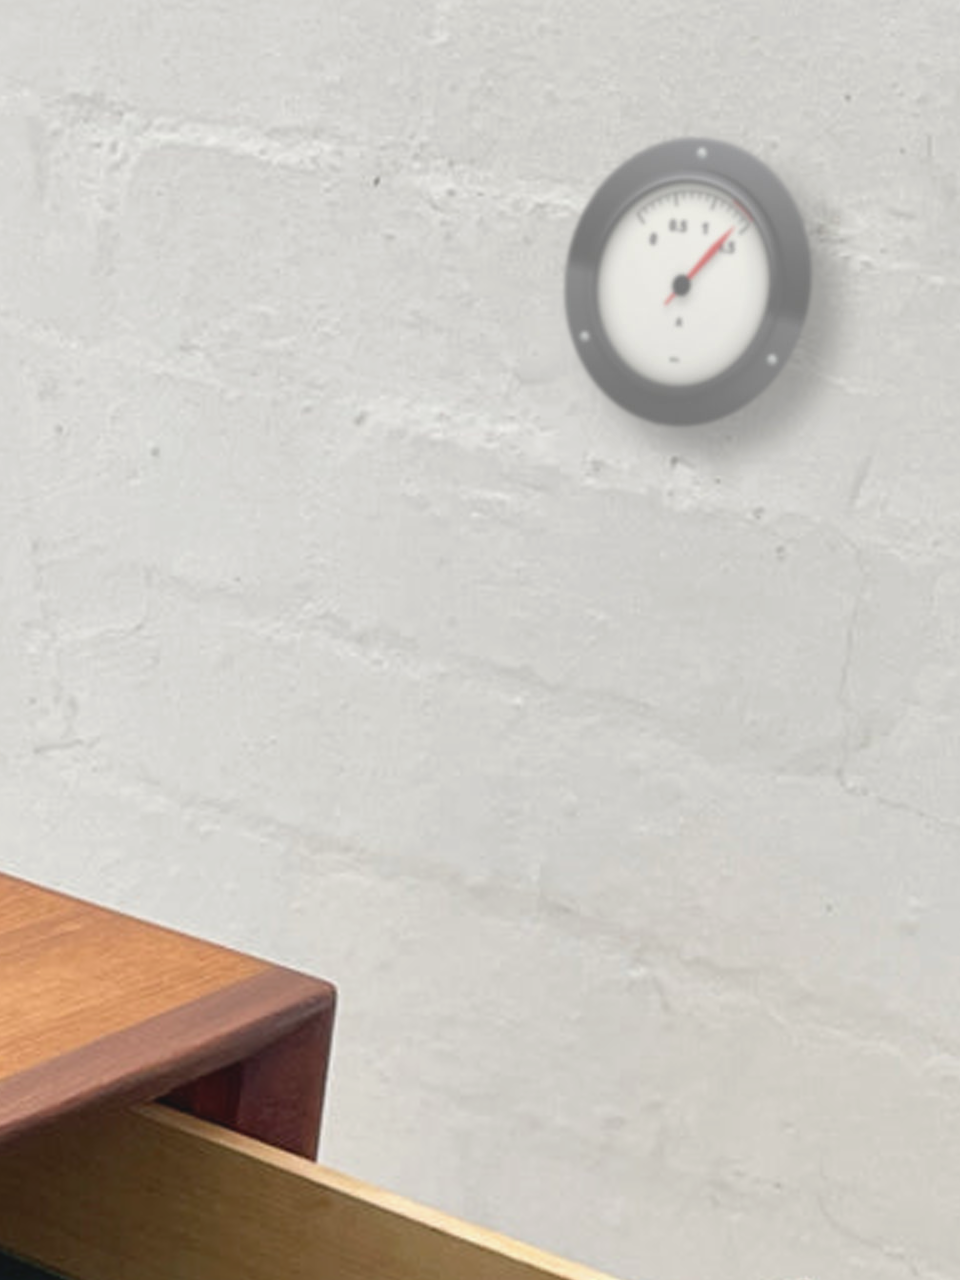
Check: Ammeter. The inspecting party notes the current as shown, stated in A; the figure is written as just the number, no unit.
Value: 1.4
